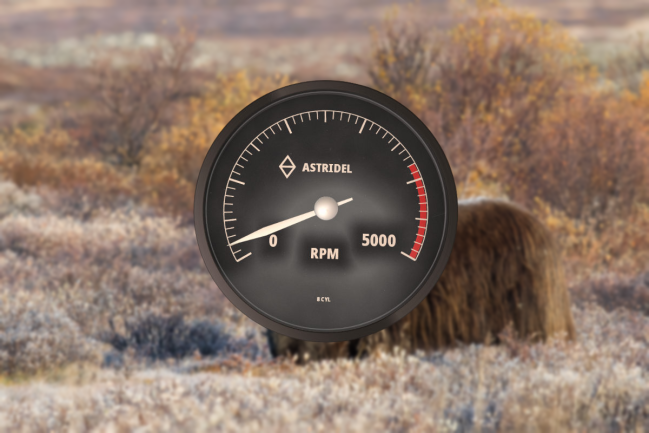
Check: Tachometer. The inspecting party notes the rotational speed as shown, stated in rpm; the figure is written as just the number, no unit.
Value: 200
